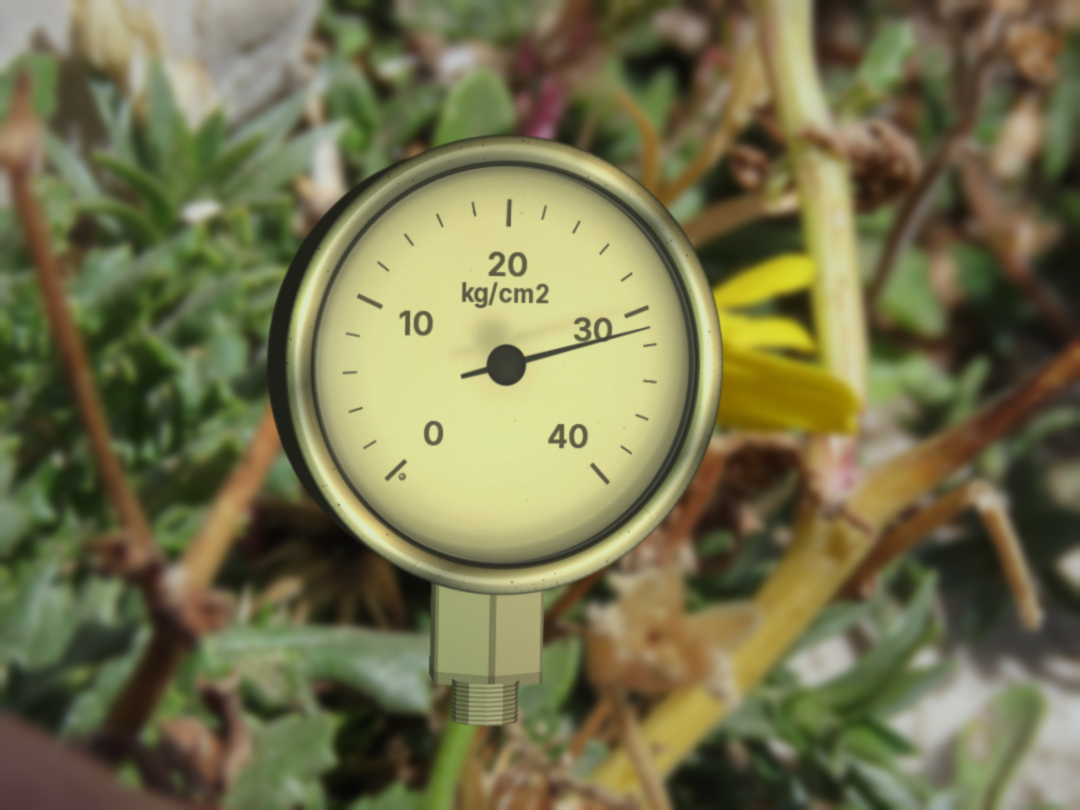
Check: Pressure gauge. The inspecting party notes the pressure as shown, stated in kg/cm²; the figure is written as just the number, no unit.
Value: 31
